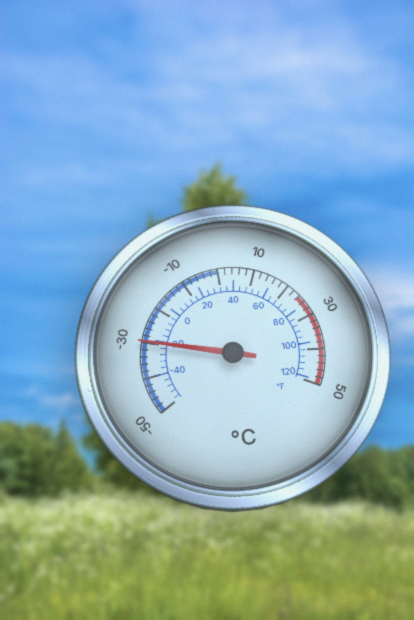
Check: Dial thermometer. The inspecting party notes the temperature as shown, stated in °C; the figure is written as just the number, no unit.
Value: -30
